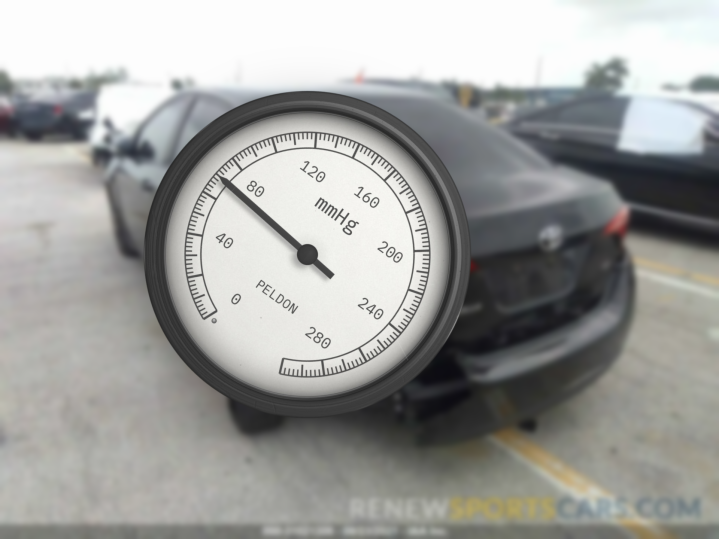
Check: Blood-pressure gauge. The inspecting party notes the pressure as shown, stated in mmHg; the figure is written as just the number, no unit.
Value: 70
